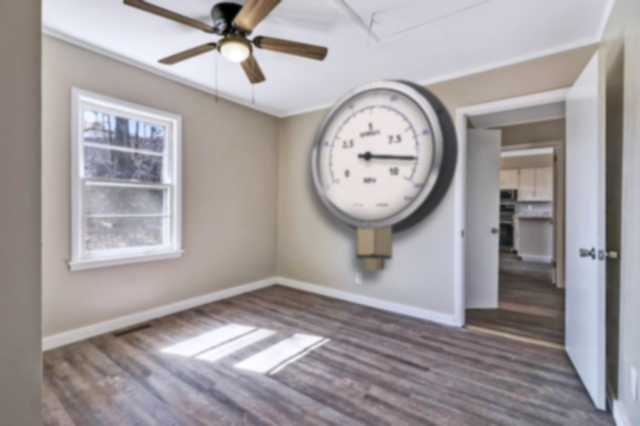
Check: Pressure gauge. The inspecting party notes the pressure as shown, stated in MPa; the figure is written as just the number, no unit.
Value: 9
